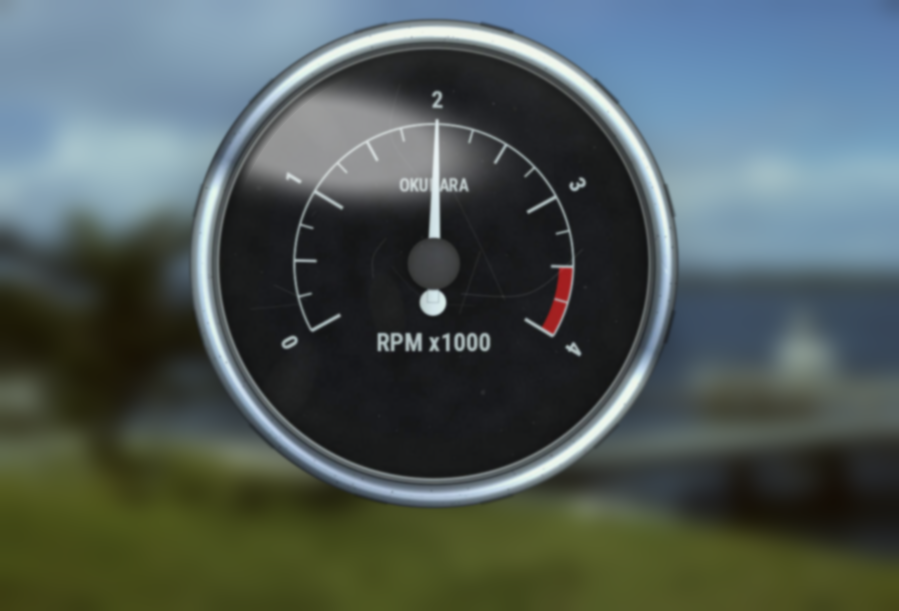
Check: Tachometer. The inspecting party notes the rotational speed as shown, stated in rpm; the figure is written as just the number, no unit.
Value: 2000
